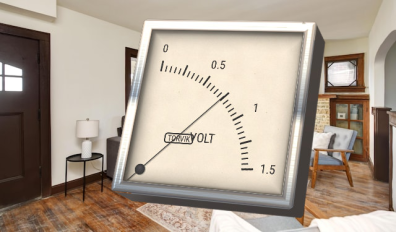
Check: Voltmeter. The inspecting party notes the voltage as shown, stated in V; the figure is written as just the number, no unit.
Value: 0.75
